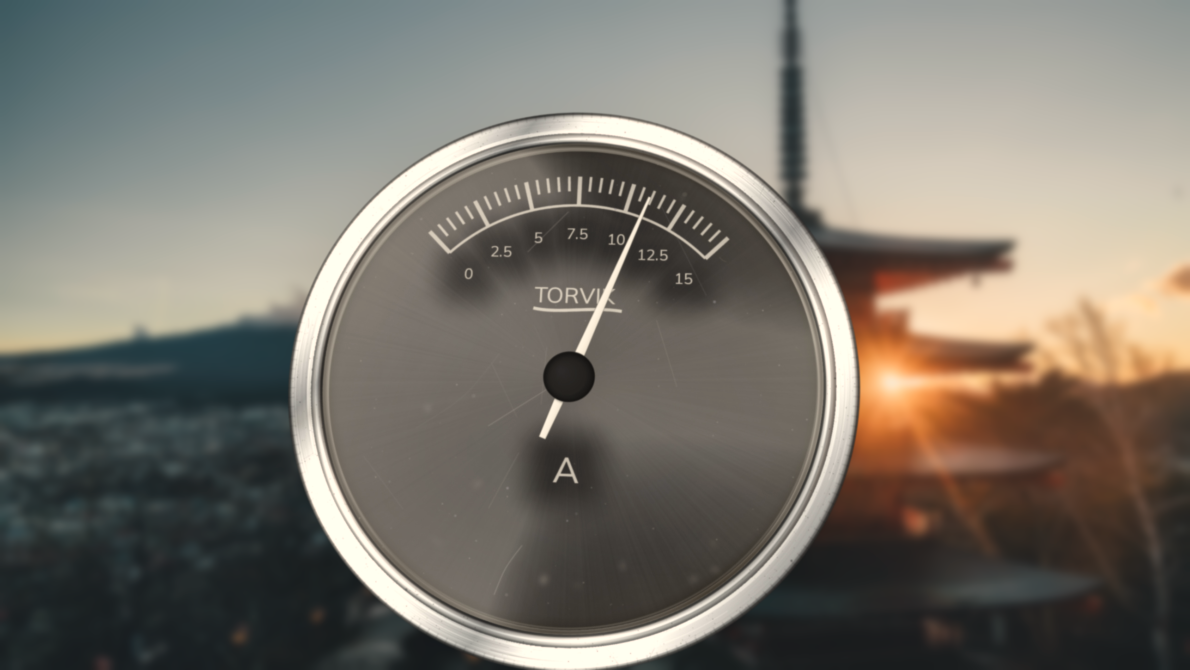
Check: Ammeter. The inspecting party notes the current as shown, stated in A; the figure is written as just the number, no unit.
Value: 11
